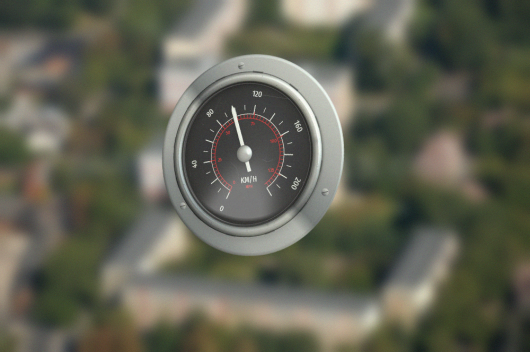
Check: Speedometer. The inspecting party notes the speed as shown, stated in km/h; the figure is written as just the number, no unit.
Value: 100
